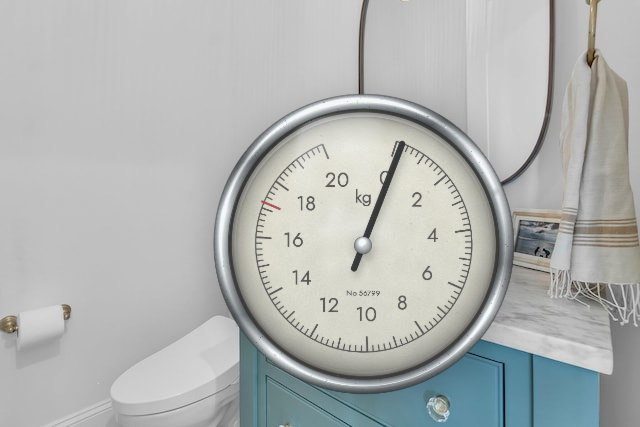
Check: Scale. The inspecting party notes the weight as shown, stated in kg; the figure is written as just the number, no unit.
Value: 0.2
